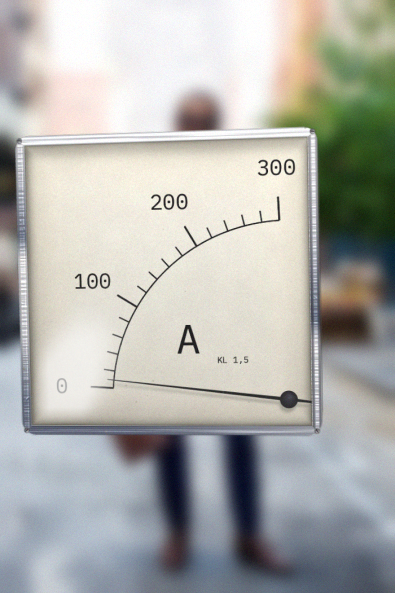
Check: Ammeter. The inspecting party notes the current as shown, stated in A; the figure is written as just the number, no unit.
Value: 10
